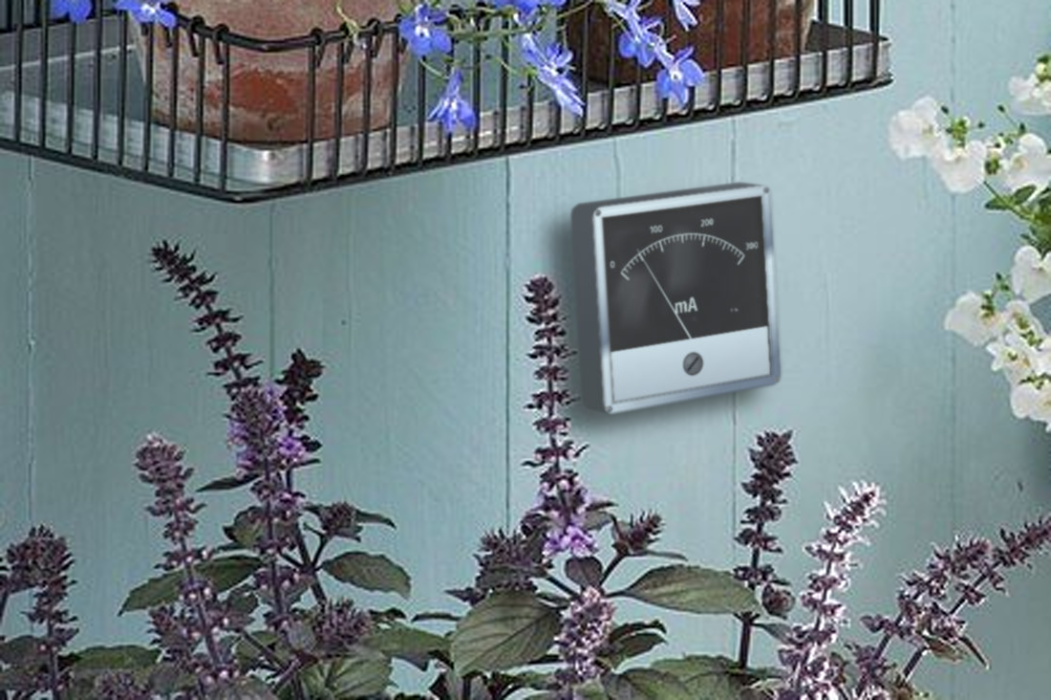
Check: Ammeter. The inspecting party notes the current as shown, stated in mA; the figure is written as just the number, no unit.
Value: 50
